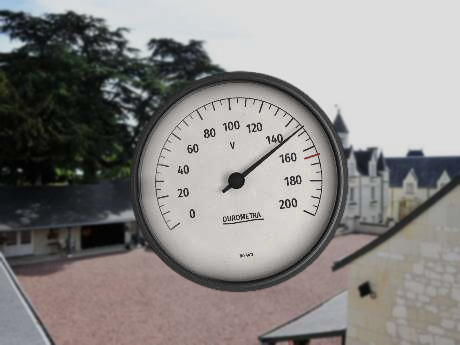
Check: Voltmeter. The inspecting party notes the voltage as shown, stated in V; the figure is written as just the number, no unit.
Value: 147.5
